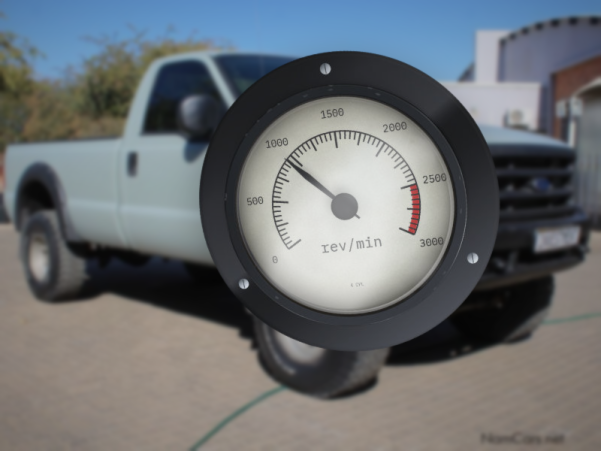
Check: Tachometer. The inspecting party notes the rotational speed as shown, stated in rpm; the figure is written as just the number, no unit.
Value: 950
